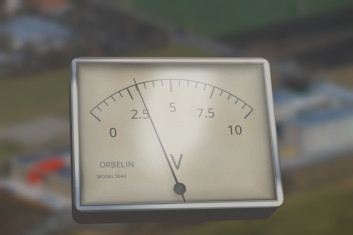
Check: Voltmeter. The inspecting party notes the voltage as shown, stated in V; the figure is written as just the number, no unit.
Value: 3
